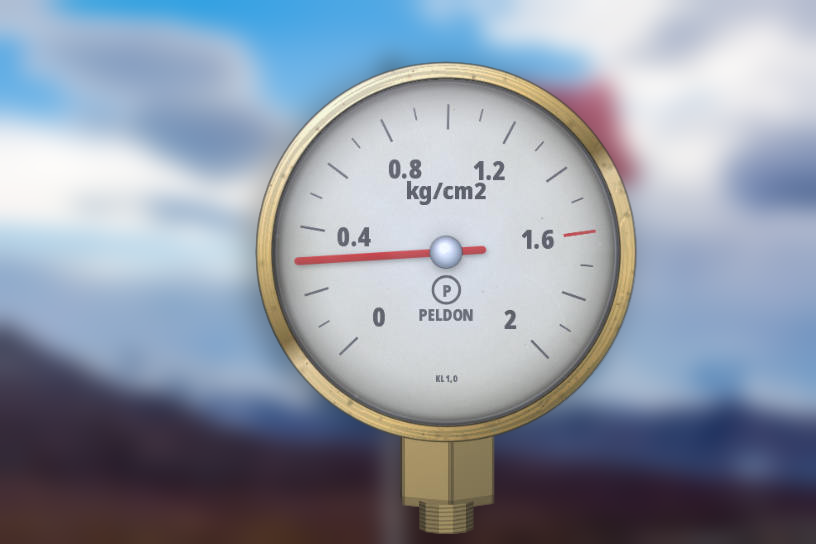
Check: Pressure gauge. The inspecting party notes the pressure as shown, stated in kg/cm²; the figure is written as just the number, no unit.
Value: 0.3
